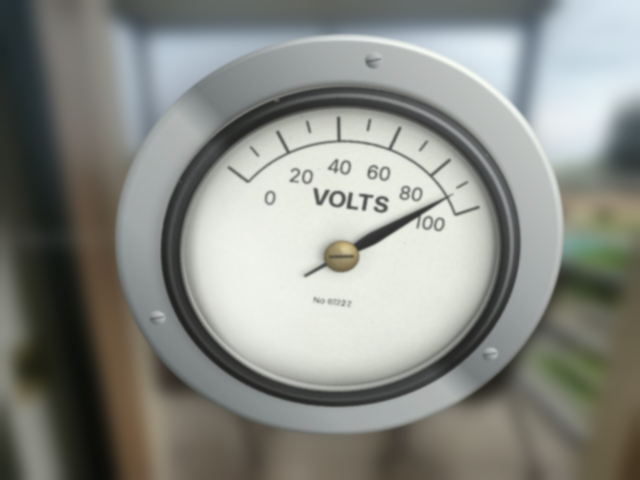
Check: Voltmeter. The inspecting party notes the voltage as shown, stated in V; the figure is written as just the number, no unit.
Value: 90
